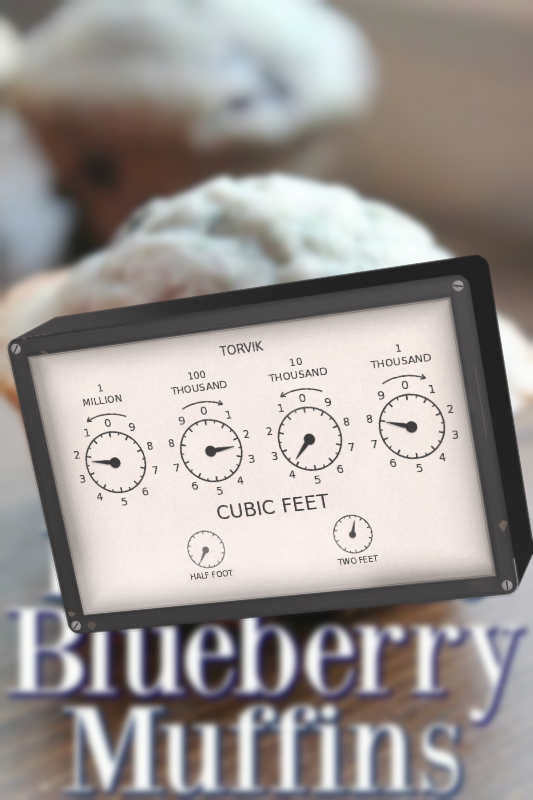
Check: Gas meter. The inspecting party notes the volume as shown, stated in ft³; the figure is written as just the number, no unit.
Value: 223800
